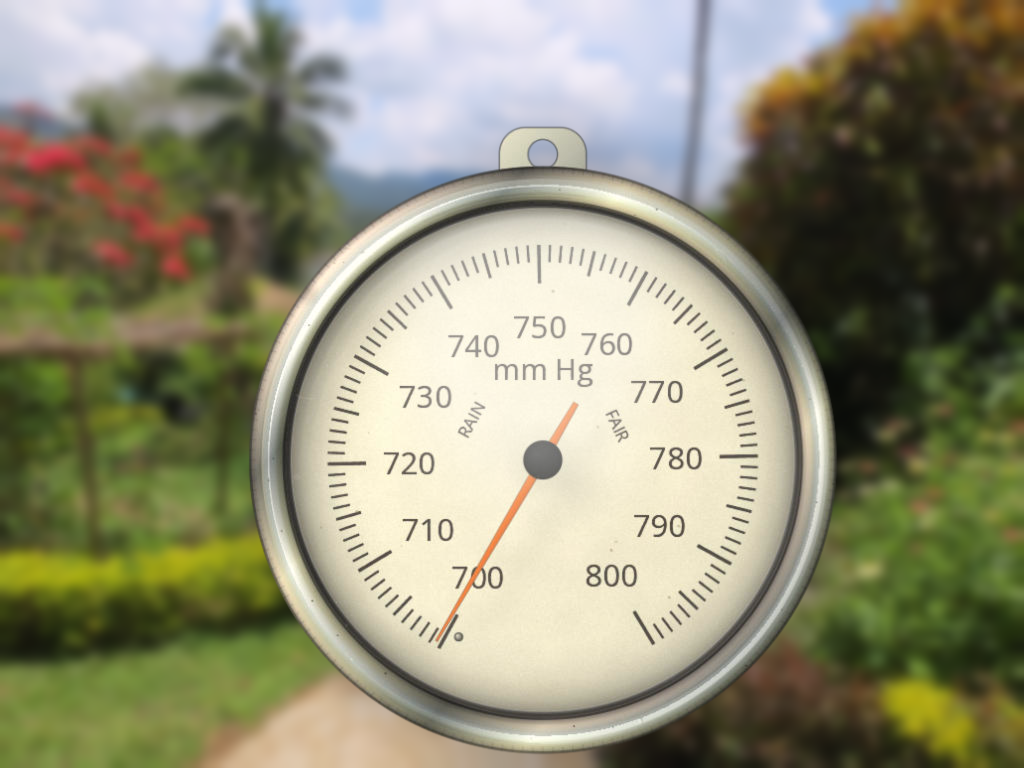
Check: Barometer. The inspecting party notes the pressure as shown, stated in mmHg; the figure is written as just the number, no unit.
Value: 700.5
